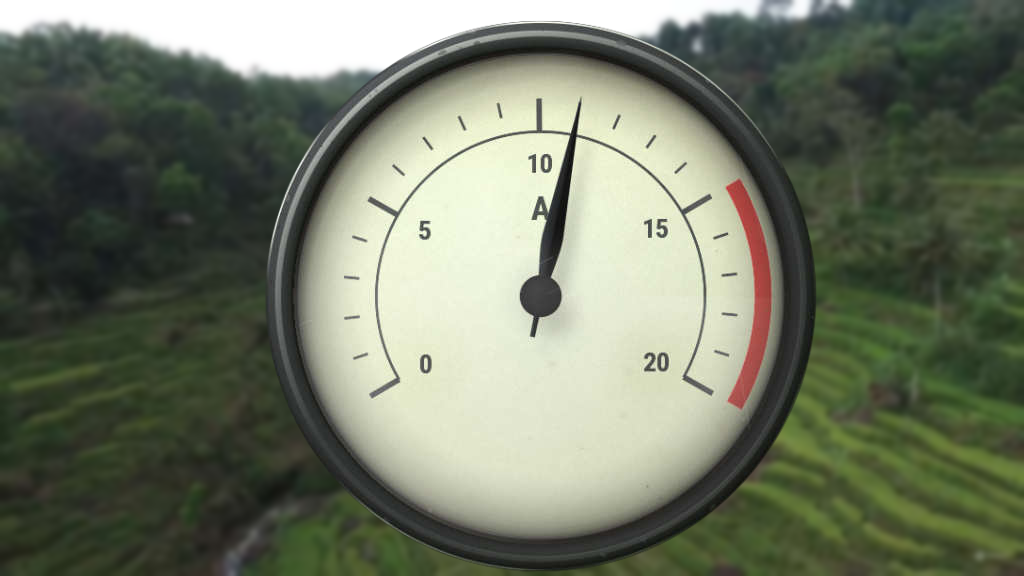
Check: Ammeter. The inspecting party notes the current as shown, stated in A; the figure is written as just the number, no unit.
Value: 11
